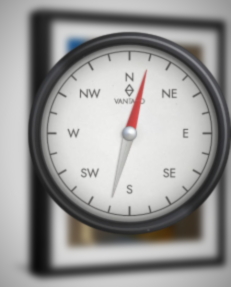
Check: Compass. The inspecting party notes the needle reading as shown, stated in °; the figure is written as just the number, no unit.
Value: 15
